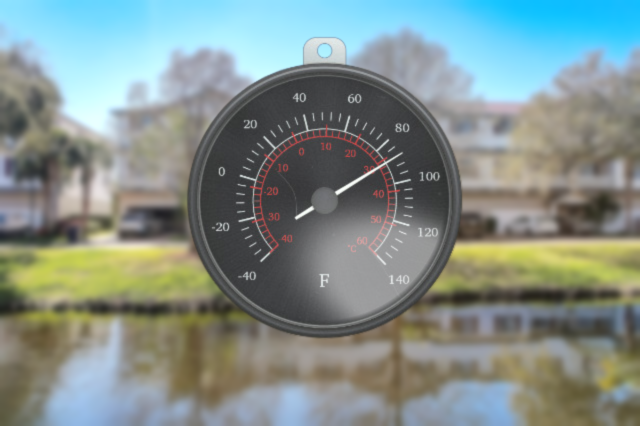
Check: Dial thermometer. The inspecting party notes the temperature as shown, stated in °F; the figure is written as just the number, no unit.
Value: 88
